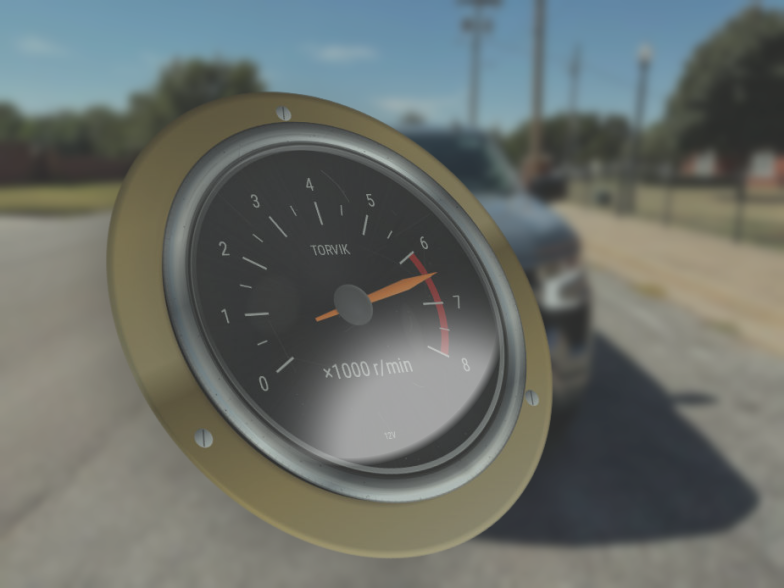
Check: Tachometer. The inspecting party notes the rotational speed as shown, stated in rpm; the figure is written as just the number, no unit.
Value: 6500
